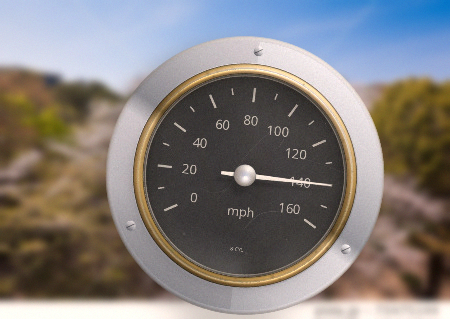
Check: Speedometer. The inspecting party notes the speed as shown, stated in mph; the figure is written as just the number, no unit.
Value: 140
